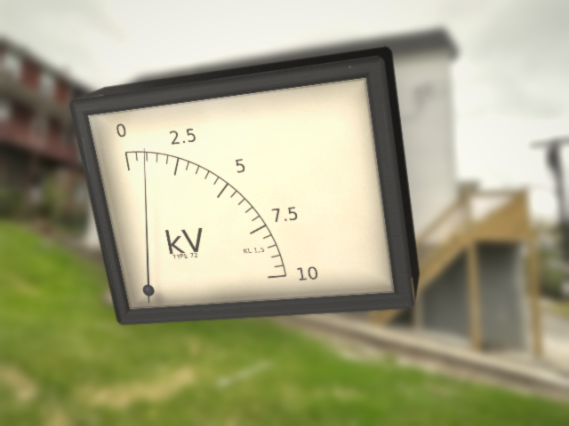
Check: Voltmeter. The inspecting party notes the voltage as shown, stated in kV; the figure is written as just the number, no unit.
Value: 1
